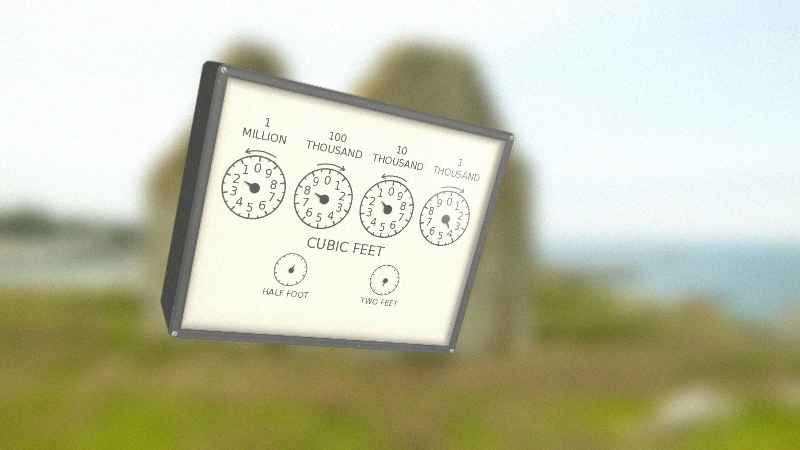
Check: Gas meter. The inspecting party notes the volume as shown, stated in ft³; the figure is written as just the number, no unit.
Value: 181400
